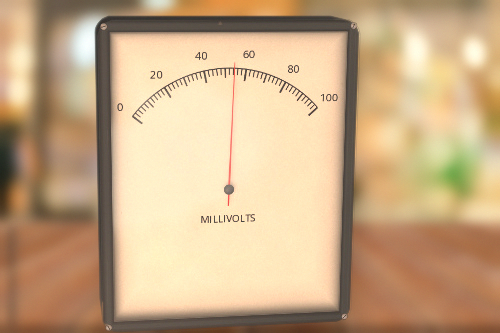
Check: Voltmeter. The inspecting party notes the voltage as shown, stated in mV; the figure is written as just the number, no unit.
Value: 54
